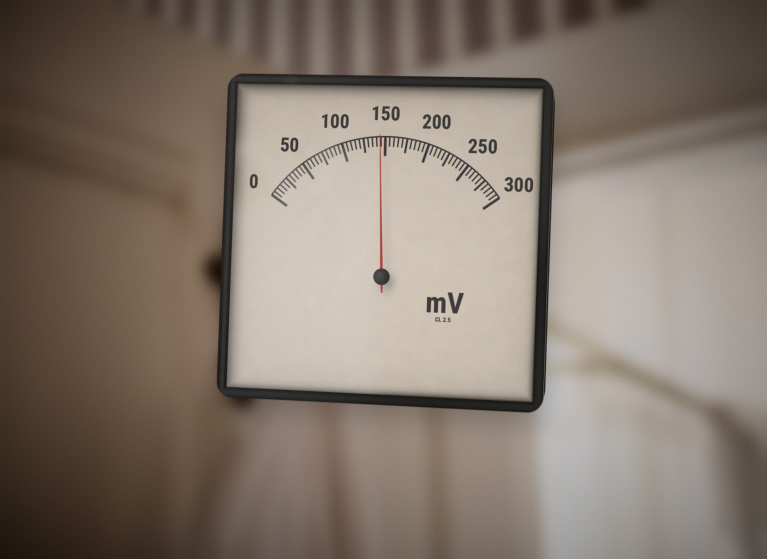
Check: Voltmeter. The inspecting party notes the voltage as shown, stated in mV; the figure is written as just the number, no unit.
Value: 145
